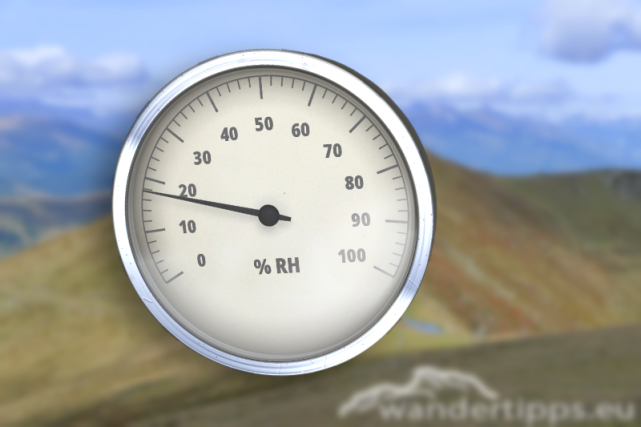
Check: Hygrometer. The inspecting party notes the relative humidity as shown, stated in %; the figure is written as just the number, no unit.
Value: 18
